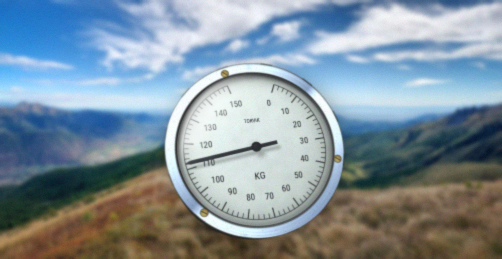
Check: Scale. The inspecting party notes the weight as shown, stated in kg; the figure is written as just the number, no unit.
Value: 112
